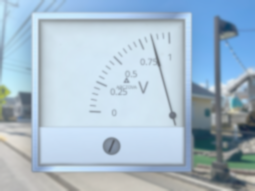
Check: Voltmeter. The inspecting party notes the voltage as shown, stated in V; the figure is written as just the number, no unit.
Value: 0.85
